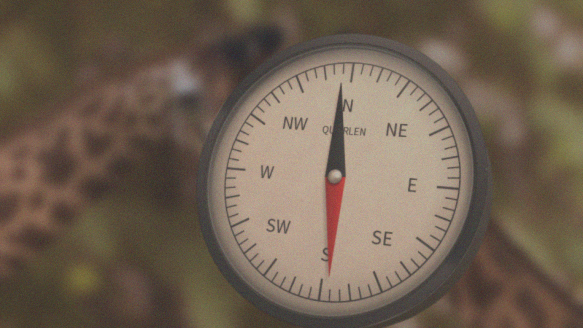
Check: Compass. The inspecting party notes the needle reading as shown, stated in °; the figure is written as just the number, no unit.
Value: 175
